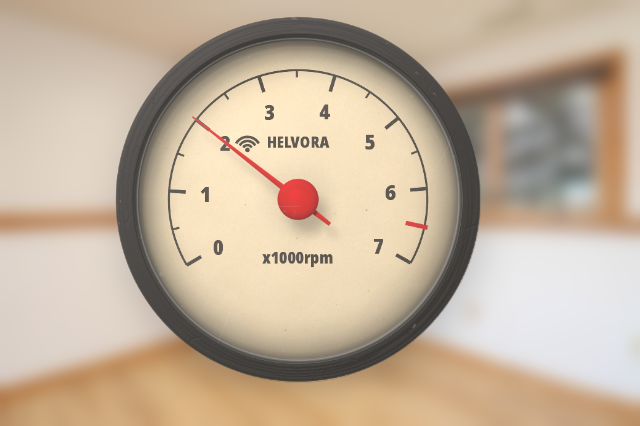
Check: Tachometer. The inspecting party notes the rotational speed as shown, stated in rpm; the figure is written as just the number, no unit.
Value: 2000
